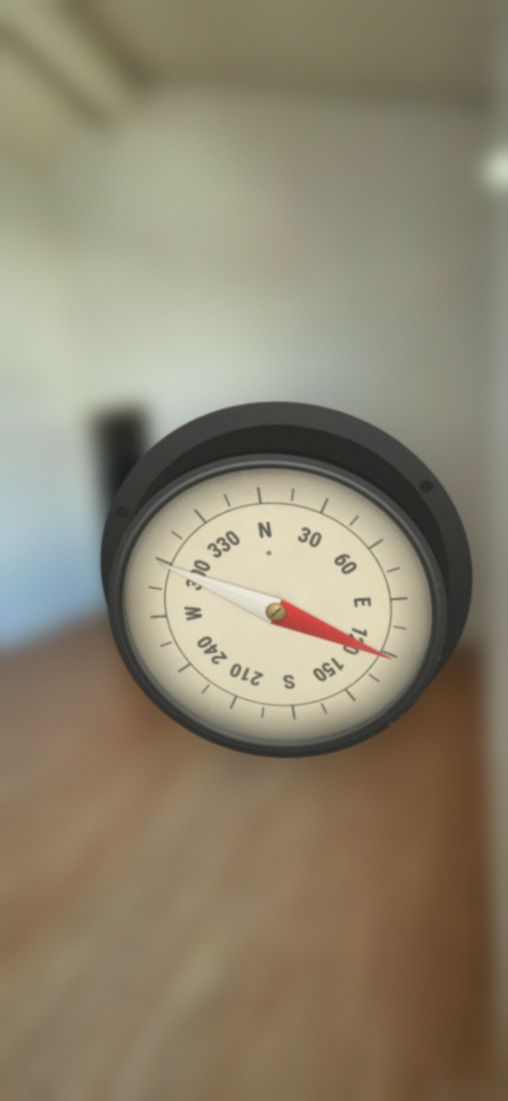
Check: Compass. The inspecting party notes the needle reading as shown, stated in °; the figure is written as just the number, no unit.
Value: 120
